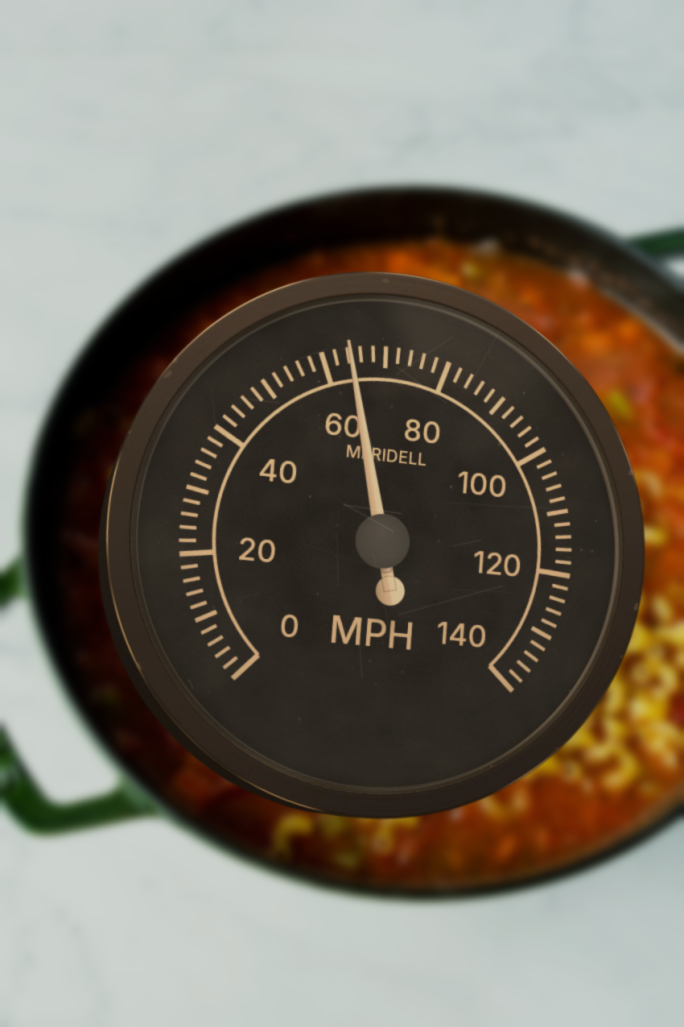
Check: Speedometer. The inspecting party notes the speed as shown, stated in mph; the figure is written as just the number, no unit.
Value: 64
